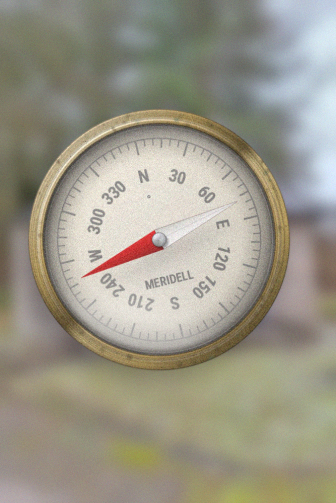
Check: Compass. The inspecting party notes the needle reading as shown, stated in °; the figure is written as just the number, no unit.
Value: 257.5
